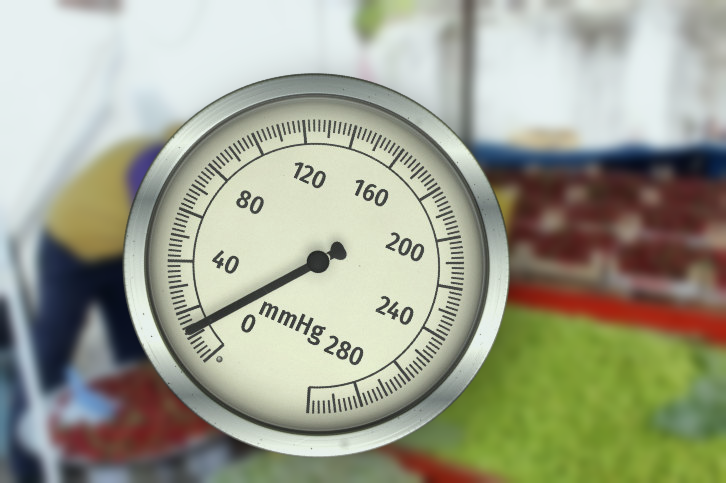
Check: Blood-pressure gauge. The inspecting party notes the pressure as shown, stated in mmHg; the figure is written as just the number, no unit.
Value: 12
